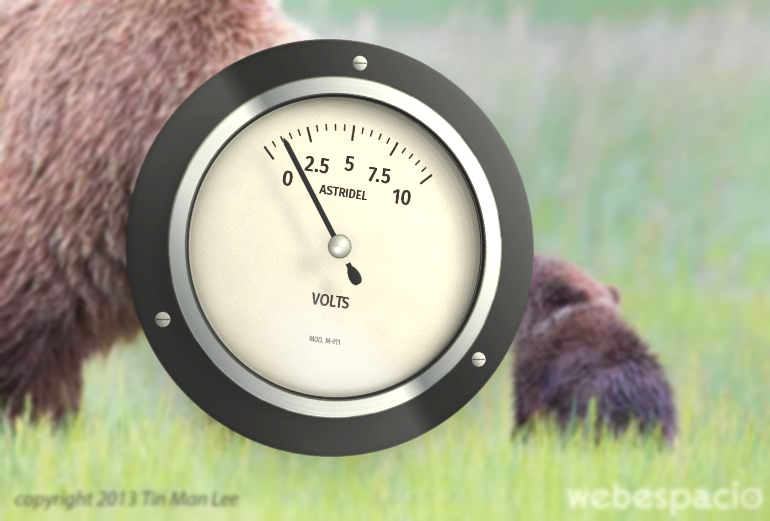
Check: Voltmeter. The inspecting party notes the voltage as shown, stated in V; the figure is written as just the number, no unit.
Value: 1
